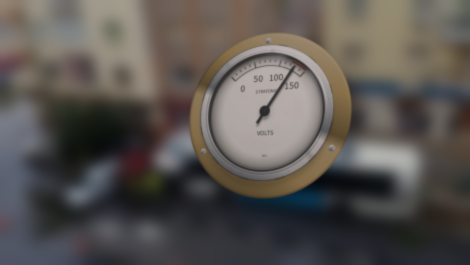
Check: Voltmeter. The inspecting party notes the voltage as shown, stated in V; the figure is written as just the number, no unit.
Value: 130
